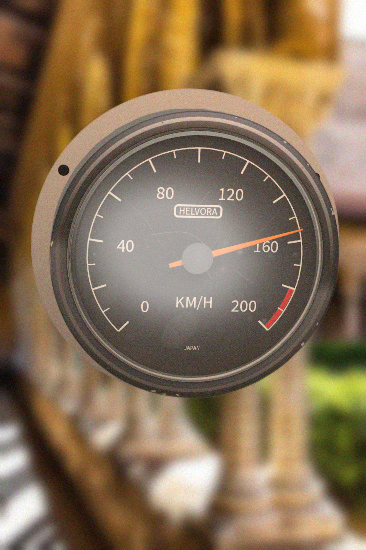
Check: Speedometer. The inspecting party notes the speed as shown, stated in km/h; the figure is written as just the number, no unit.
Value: 155
